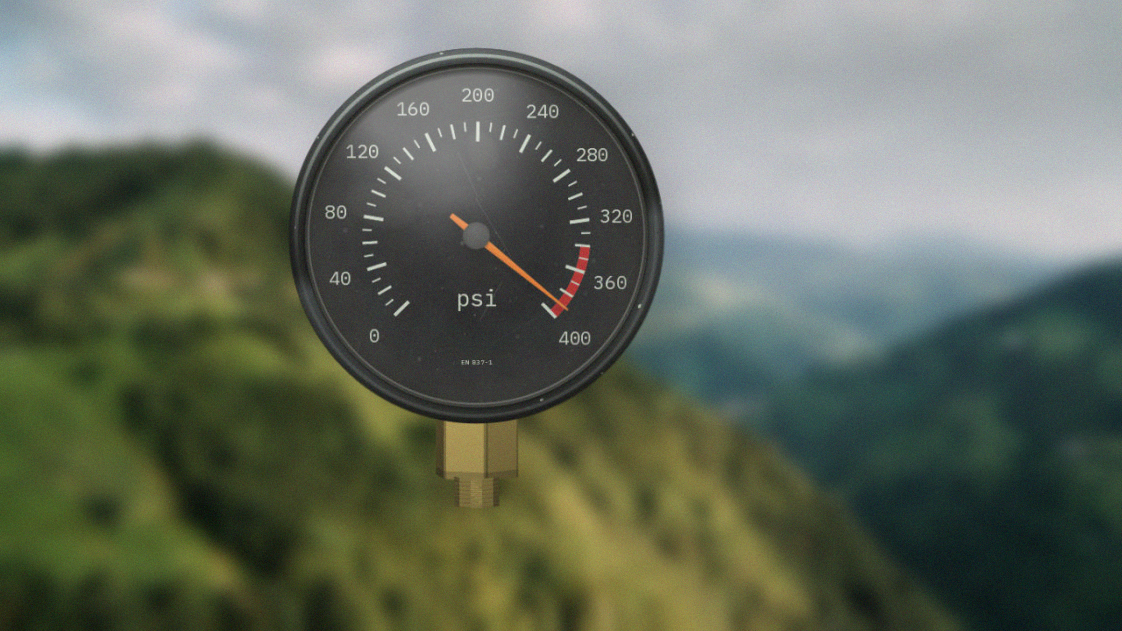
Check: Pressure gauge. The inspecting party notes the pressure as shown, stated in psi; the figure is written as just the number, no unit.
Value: 390
